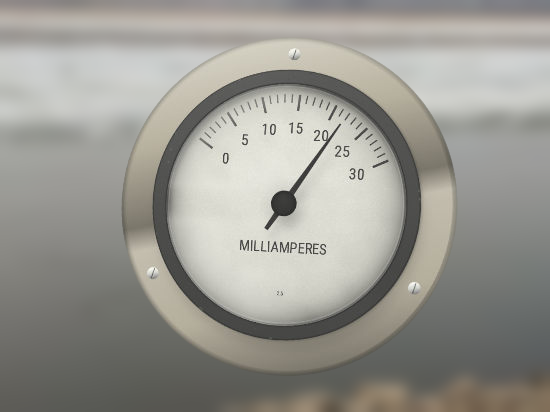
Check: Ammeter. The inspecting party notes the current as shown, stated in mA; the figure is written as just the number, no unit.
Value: 22
